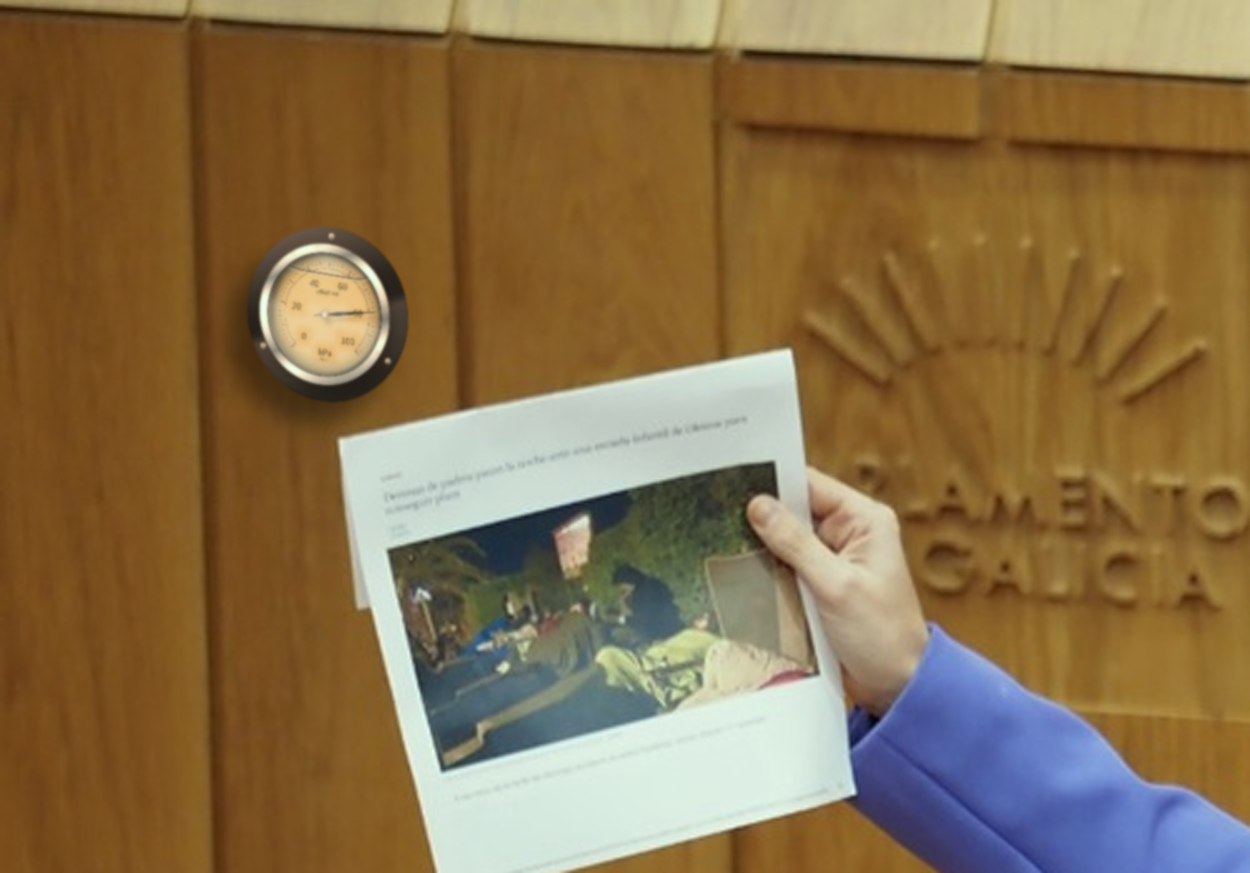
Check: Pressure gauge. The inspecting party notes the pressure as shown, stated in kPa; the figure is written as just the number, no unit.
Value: 80
